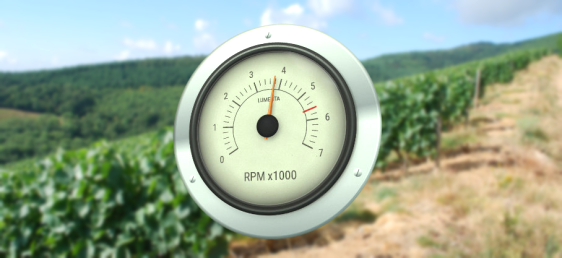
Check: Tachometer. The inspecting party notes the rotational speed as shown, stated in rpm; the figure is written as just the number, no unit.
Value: 3800
